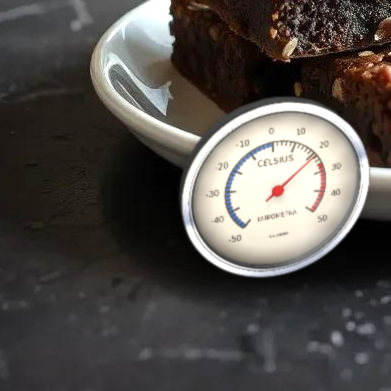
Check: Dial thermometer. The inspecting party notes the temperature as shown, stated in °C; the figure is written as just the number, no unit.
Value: 20
